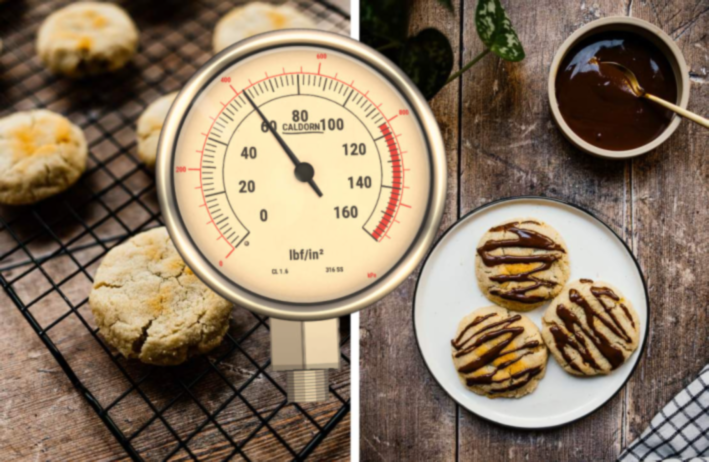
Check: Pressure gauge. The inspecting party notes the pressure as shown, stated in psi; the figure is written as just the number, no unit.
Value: 60
